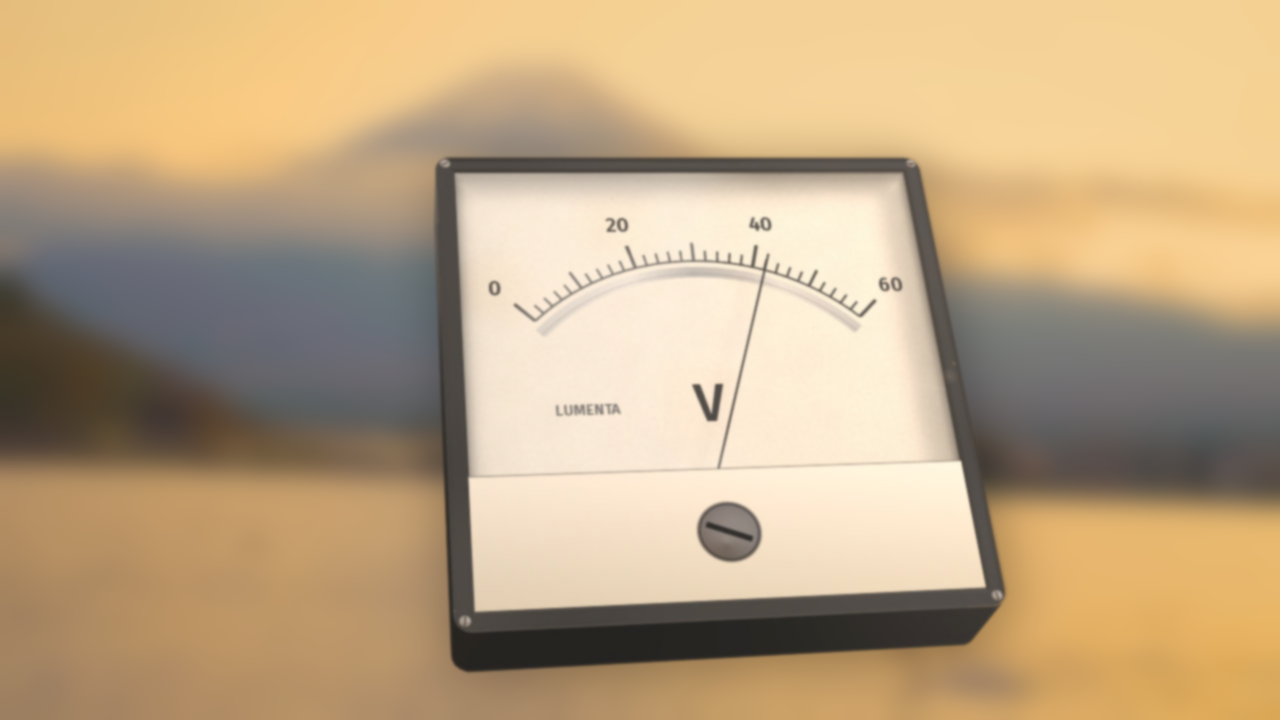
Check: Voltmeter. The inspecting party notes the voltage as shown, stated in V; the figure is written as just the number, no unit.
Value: 42
